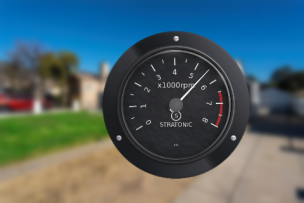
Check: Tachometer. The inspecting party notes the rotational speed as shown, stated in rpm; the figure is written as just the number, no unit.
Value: 5500
